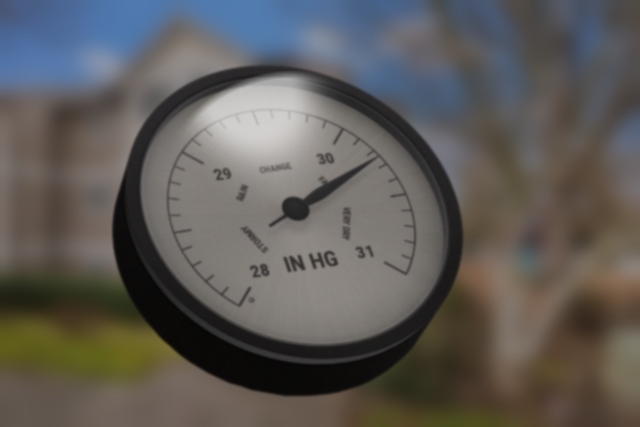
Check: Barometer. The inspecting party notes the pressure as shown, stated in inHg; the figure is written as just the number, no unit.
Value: 30.25
